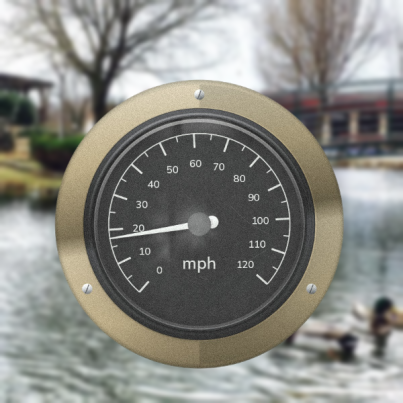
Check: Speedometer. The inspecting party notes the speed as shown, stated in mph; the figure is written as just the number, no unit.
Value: 17.5
